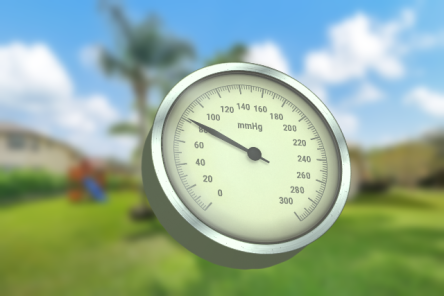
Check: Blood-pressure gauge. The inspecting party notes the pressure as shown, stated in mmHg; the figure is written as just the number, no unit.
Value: 80
